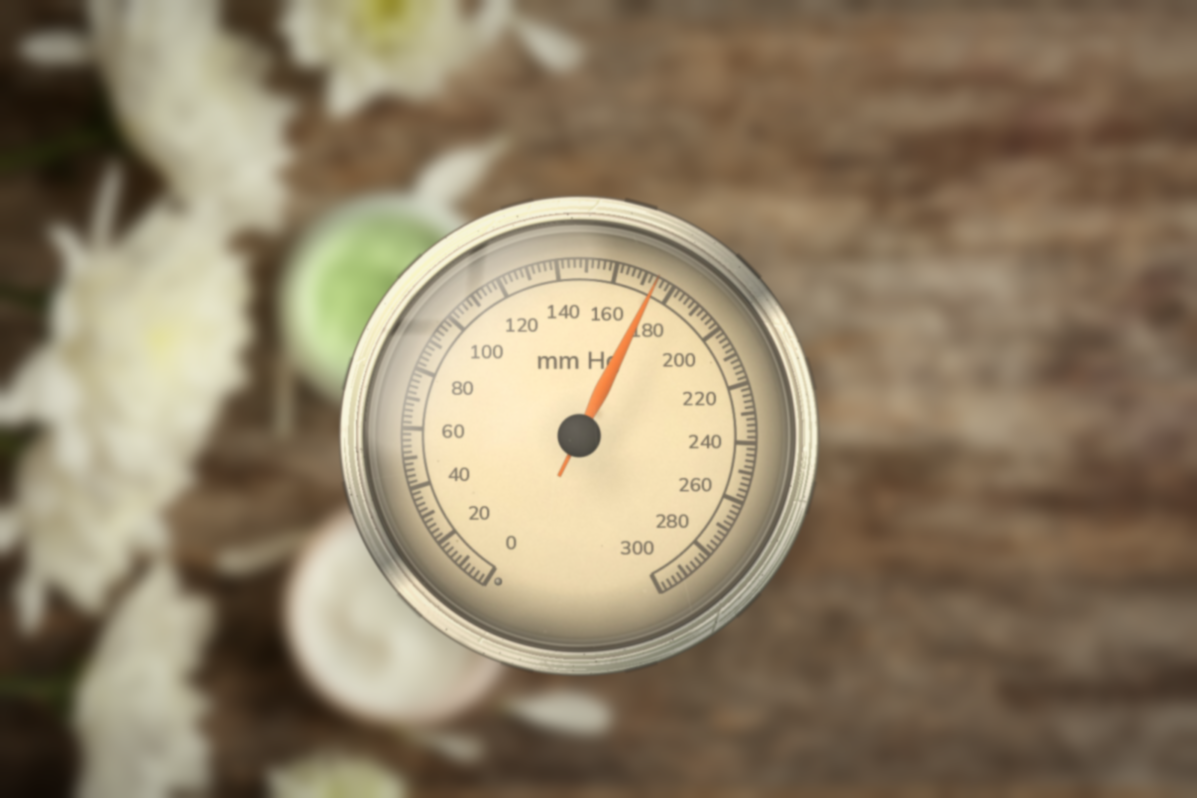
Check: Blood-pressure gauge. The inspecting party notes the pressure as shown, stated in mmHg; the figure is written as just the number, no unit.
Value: 174
